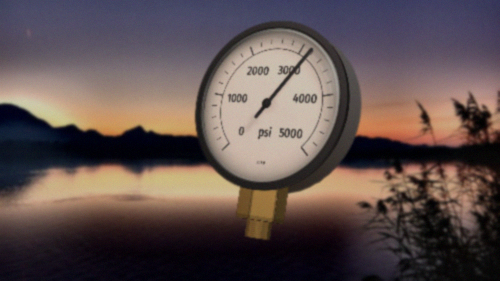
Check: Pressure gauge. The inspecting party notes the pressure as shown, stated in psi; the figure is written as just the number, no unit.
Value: 3200
